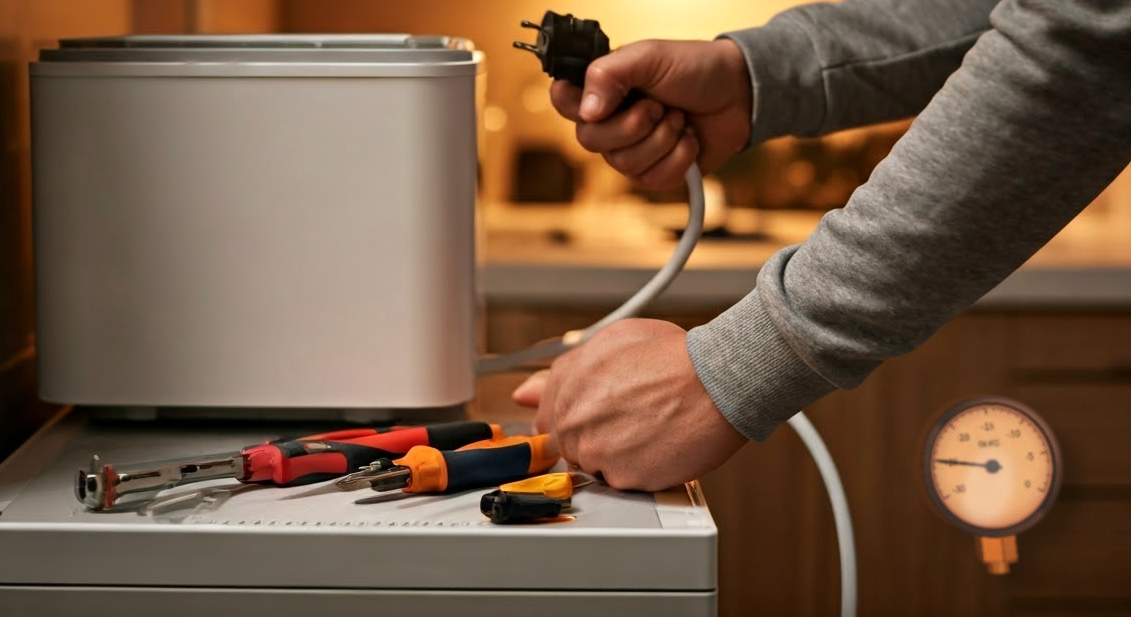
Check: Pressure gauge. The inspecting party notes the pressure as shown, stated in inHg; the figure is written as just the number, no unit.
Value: -25
